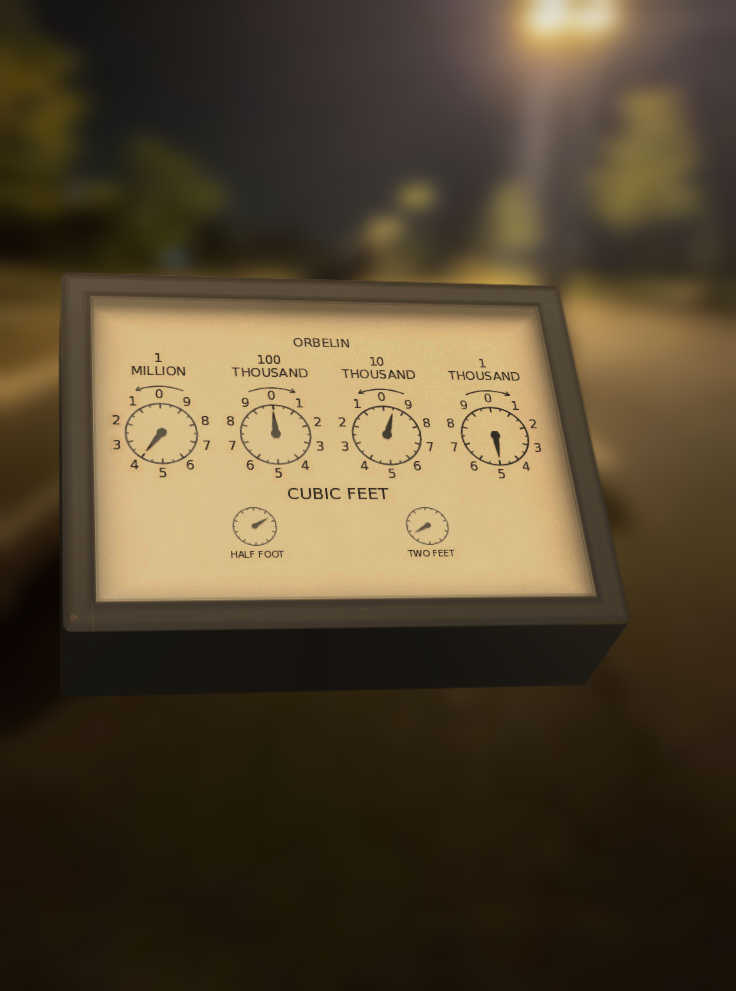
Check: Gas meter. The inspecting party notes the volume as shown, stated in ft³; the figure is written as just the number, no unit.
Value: 399500
